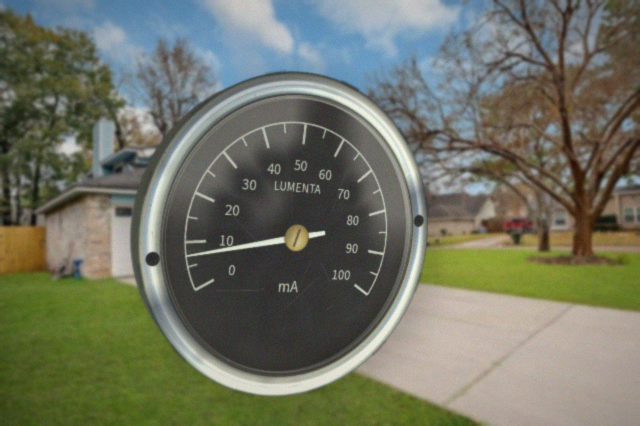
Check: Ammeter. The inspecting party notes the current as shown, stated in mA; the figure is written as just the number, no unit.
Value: 7.5
